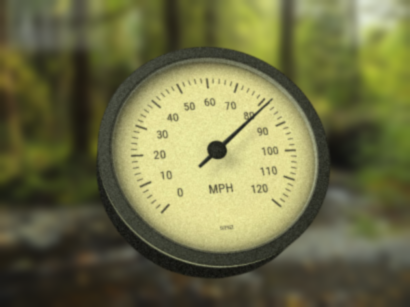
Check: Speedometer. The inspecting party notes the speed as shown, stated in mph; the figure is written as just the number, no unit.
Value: 82
